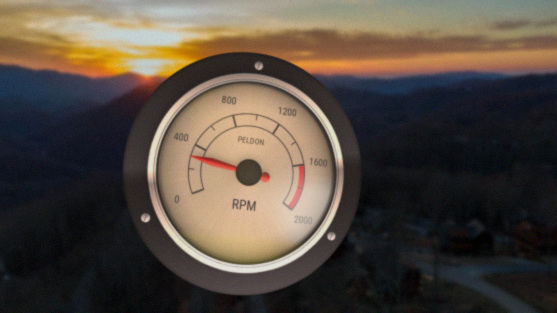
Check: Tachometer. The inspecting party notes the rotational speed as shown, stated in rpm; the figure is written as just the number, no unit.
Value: 300
